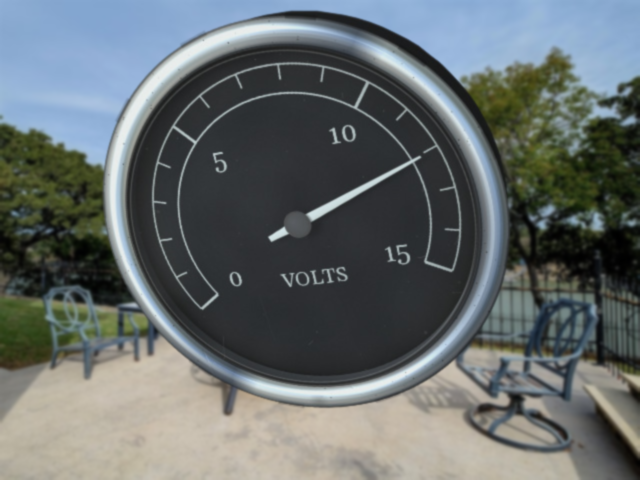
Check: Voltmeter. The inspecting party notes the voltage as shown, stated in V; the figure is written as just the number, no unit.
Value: 12
